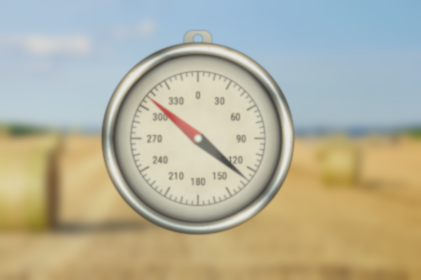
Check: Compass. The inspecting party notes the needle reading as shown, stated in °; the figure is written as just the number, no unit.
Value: 310
